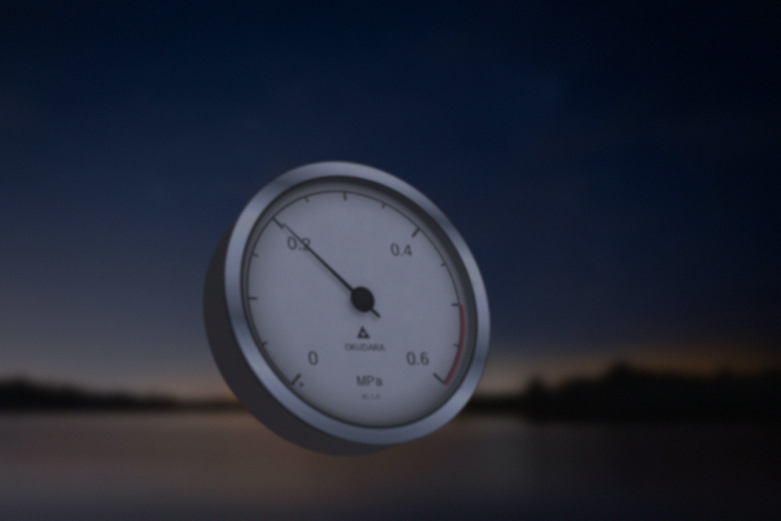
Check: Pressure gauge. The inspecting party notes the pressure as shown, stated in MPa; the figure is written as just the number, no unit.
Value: 0.2
